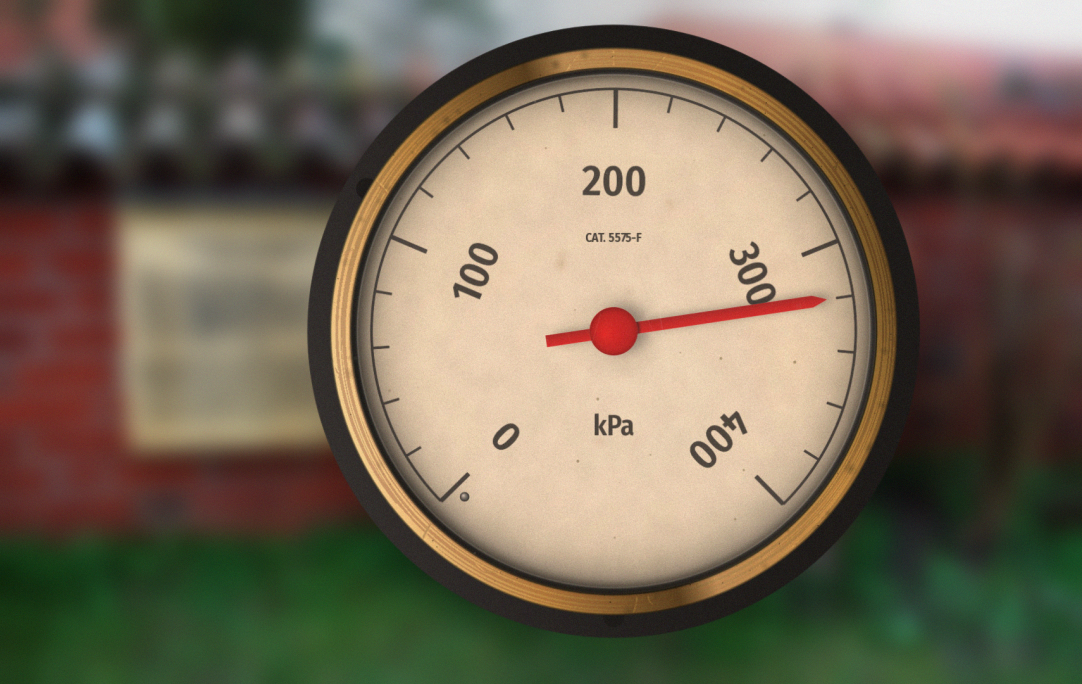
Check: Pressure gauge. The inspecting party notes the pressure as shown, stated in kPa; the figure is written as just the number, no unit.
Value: 320
